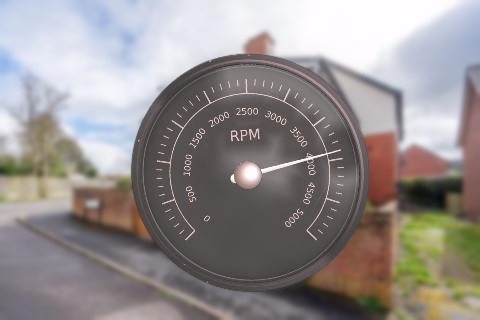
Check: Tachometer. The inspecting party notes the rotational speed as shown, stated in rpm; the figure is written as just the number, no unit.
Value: 3900
